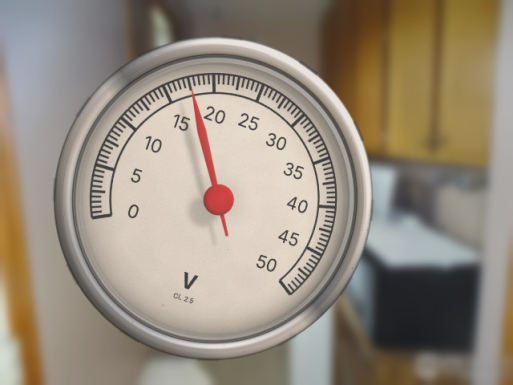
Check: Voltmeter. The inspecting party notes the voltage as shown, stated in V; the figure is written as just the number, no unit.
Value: 17.5
